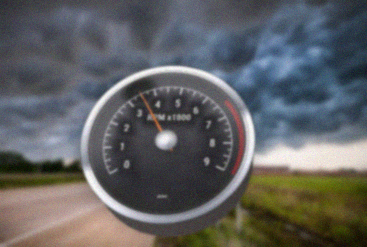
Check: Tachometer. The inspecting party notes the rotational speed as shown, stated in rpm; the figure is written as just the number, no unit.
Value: 3500
